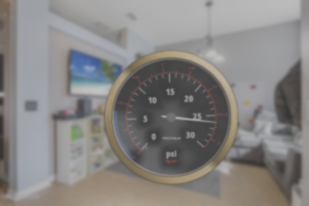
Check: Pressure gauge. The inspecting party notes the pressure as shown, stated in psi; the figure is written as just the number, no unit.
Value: 26
